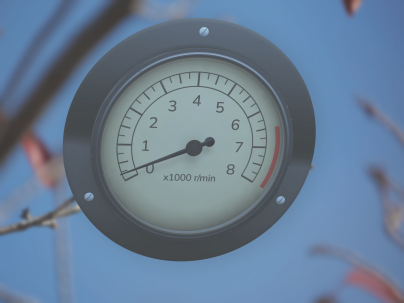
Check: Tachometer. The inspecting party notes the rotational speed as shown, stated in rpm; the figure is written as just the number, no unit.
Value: 250
